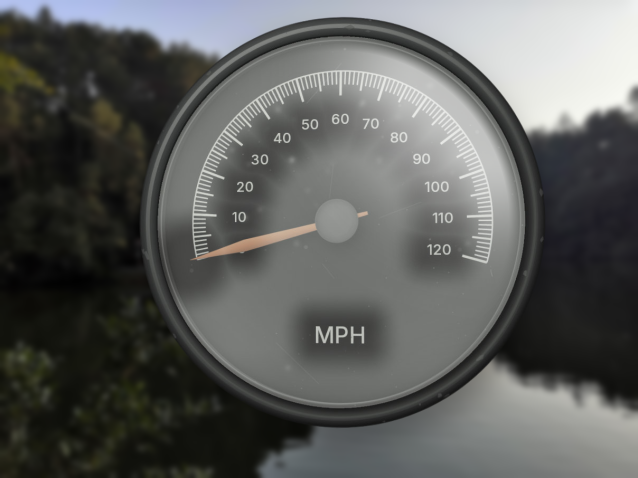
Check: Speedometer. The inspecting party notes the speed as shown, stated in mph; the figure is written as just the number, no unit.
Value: 0
